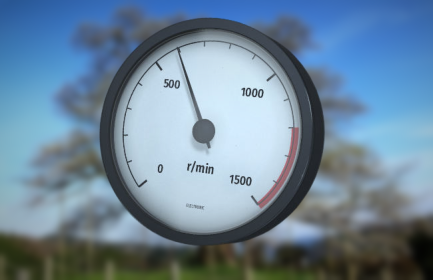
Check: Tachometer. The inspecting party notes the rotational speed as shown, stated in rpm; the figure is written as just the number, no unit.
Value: 600
